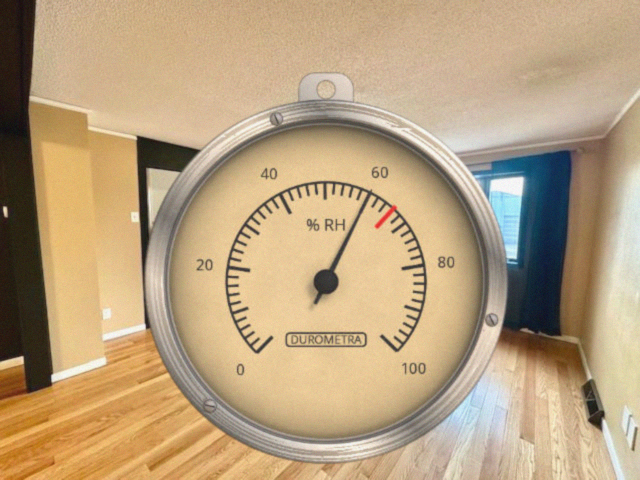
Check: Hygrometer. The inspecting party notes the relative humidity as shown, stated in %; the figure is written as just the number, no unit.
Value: 60
